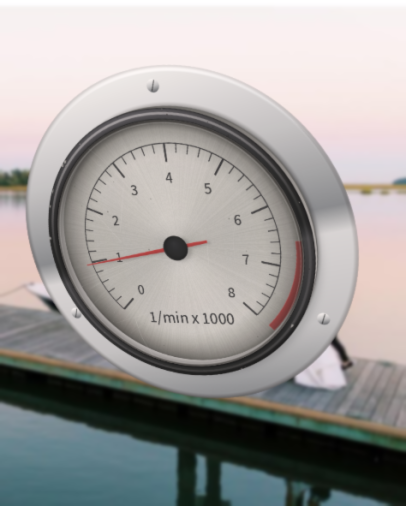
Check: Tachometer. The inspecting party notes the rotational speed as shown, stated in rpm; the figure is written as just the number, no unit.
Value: 1000
